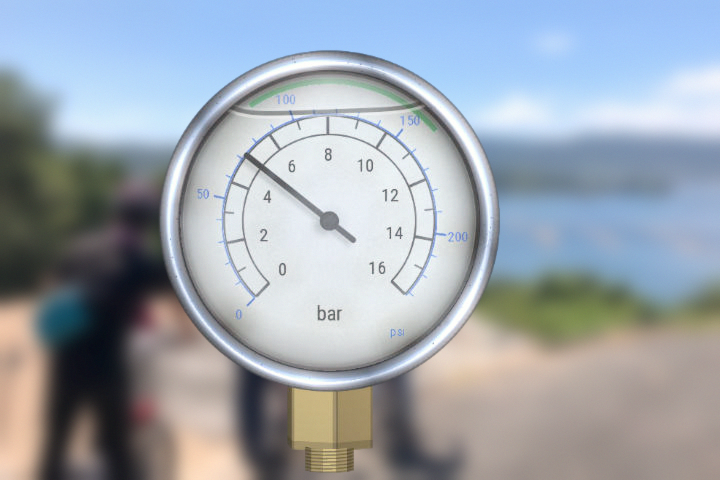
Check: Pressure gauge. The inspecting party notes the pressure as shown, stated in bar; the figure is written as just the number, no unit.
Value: 5
